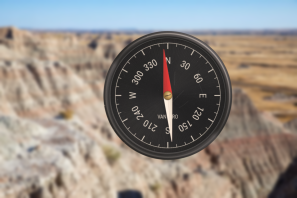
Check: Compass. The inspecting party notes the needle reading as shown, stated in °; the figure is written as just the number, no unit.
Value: 355
